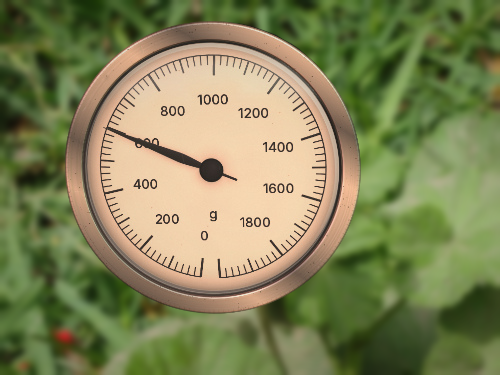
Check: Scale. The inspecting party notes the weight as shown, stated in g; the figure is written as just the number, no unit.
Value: 600
